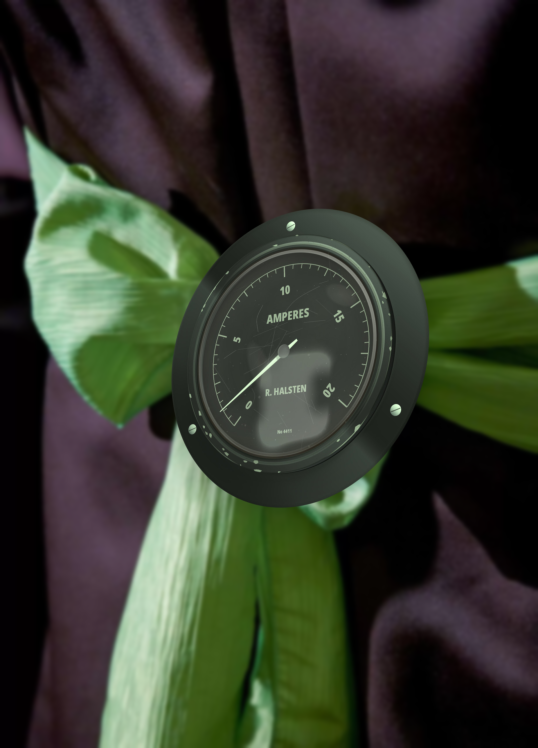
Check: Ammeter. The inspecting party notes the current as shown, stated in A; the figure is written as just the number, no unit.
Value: 1
